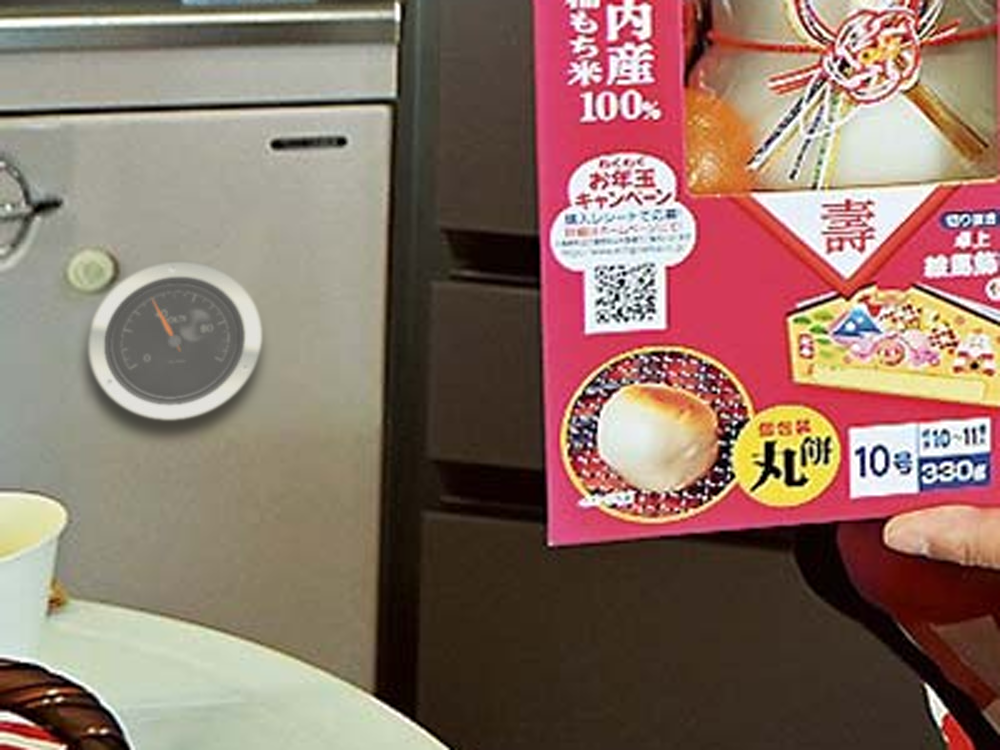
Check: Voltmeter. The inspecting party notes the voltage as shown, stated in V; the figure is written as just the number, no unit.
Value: 40
